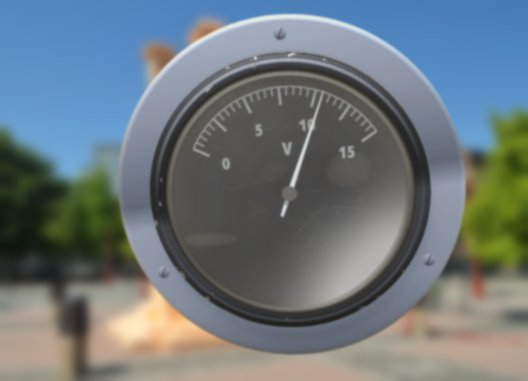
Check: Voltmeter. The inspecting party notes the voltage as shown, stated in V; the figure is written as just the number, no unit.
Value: 10.5
